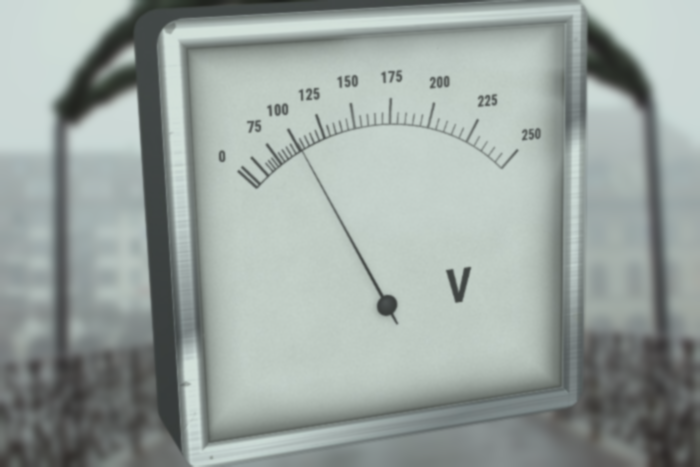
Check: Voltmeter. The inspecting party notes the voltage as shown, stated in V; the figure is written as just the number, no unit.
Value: 100
